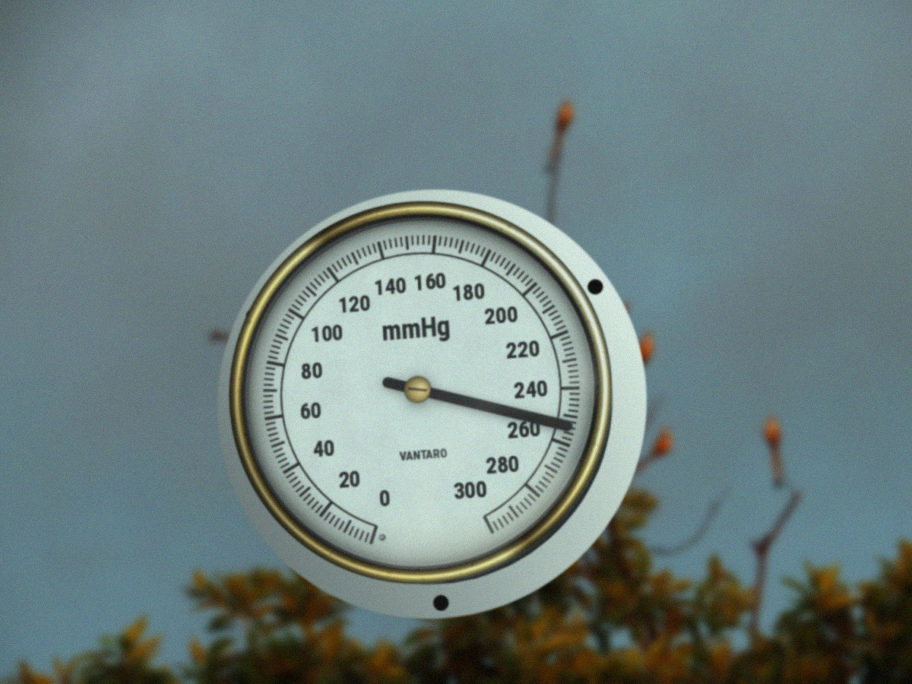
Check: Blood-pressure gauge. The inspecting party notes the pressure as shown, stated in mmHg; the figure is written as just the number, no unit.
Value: 254
